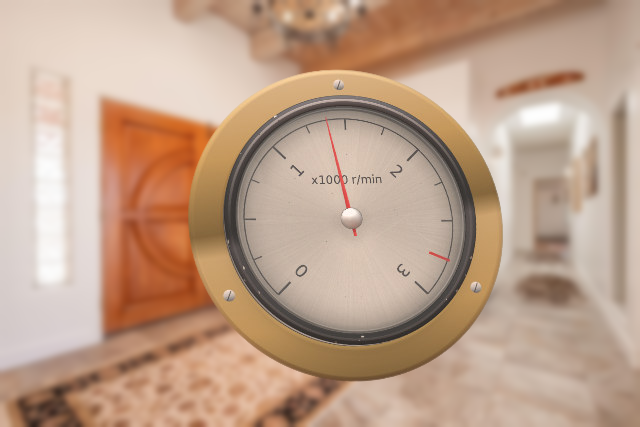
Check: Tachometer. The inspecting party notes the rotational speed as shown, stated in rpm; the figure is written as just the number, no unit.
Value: 1375
